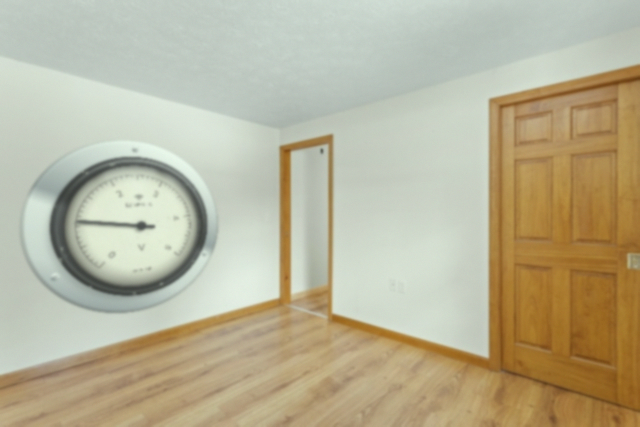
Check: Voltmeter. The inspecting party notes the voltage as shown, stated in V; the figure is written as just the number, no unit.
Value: 1
